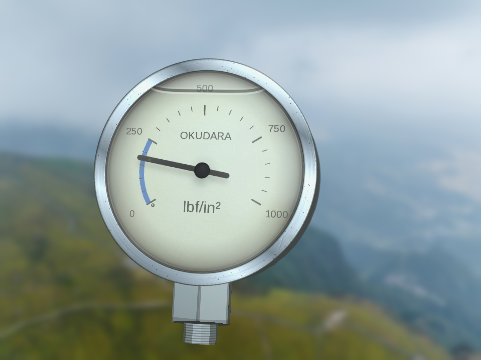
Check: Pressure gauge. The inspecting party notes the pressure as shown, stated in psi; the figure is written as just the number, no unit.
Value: 175
